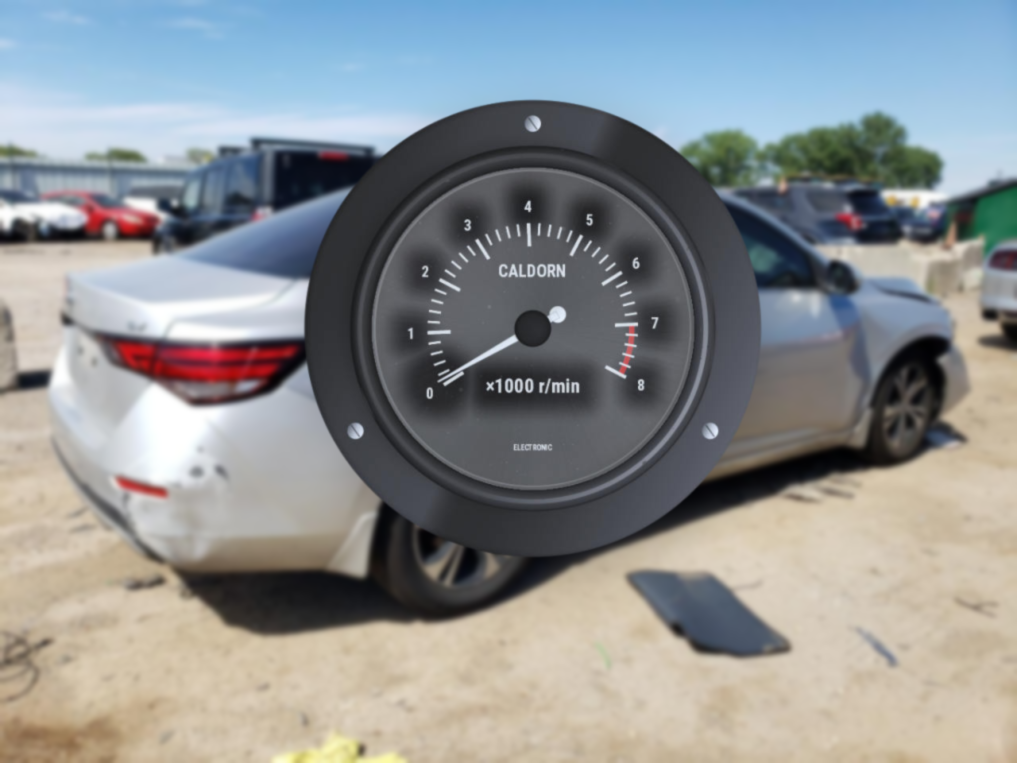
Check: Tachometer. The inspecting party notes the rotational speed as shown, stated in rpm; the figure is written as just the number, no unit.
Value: 100
